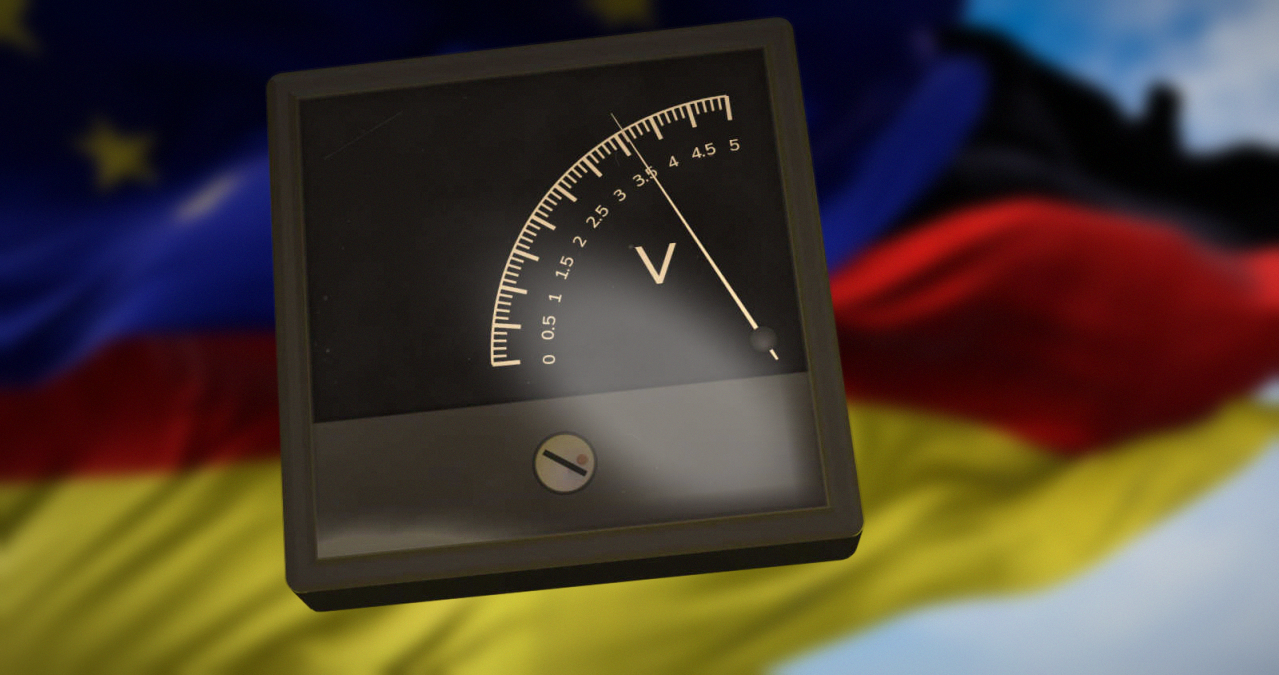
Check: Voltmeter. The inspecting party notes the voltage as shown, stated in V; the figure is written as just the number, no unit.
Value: 3.6
